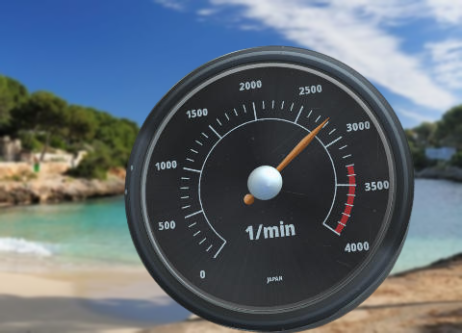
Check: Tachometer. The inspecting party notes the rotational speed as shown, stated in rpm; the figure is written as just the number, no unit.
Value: 2800
